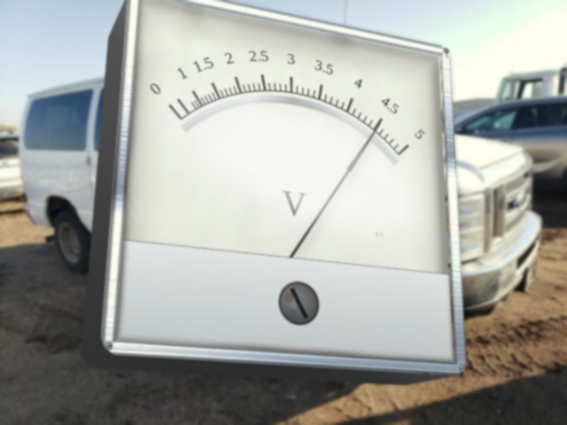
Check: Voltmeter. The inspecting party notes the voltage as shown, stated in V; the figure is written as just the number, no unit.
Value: 4.5
